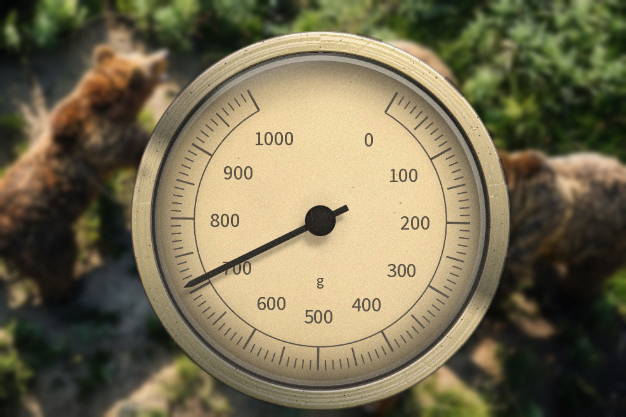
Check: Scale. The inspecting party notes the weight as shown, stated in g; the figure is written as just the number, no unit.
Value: 710
